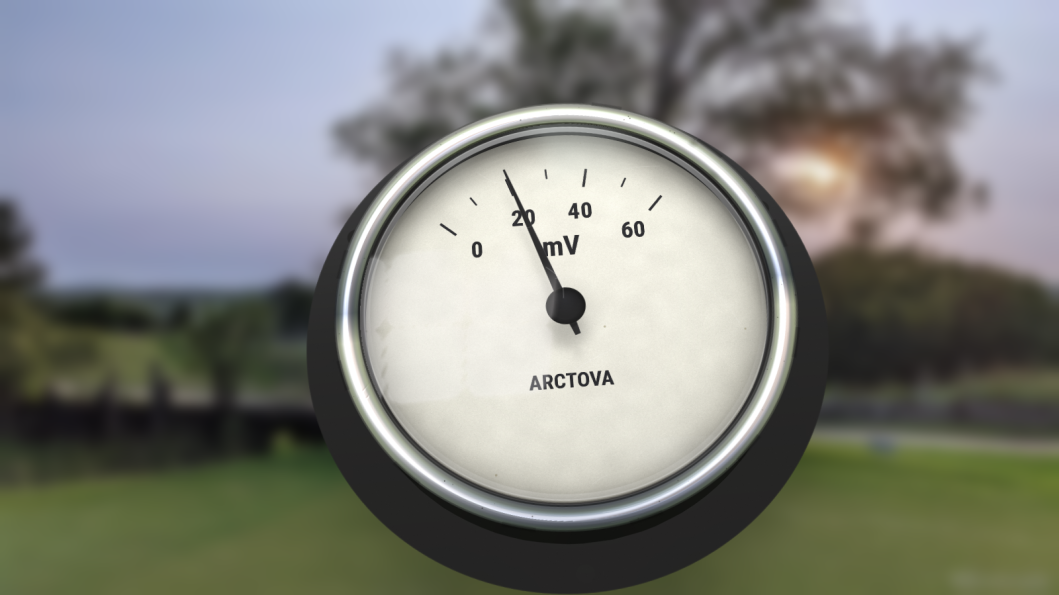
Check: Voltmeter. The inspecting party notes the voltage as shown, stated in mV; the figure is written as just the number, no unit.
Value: 20
